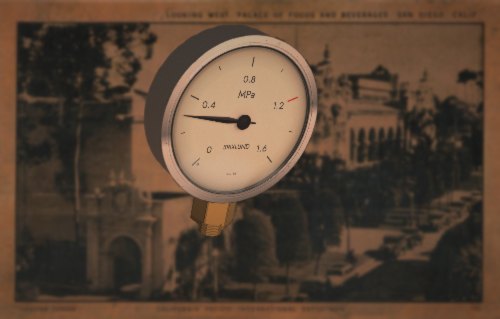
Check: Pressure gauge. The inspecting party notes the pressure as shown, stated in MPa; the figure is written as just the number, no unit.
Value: 0.3
